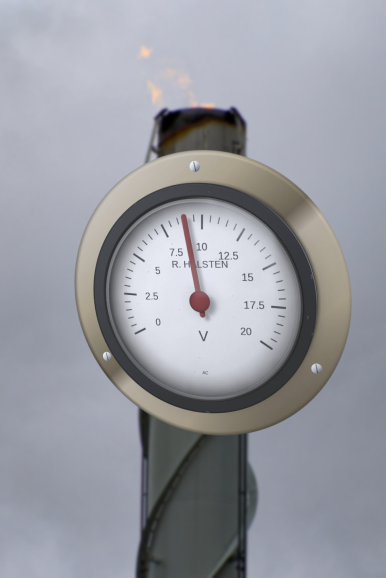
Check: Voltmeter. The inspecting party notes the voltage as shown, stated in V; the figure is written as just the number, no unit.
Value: 9
